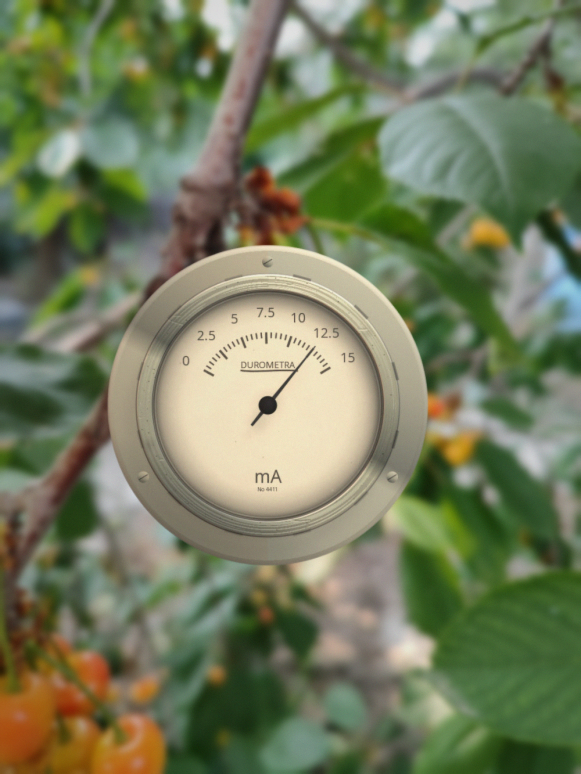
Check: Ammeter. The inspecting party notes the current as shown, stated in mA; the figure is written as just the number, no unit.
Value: 12.5
